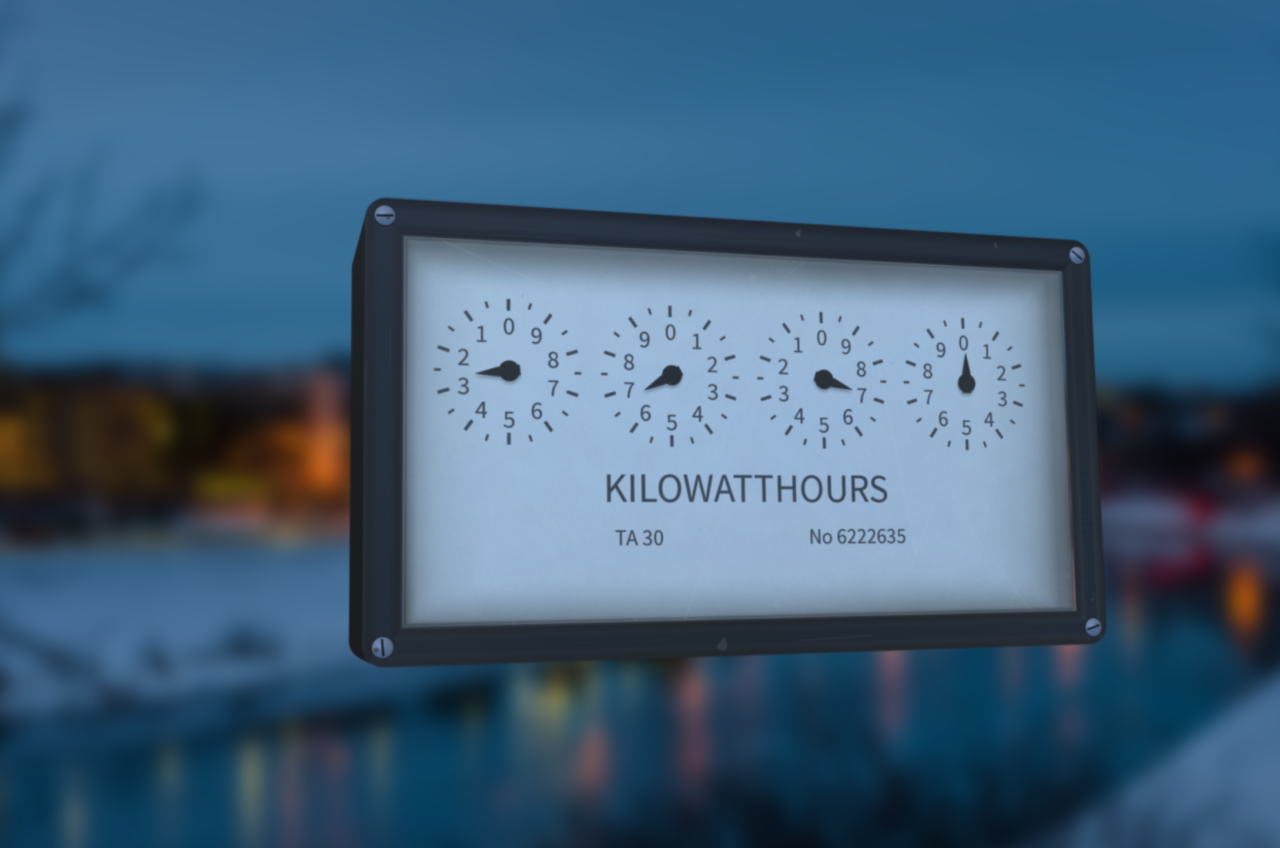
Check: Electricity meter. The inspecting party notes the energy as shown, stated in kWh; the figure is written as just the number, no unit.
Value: 2670
